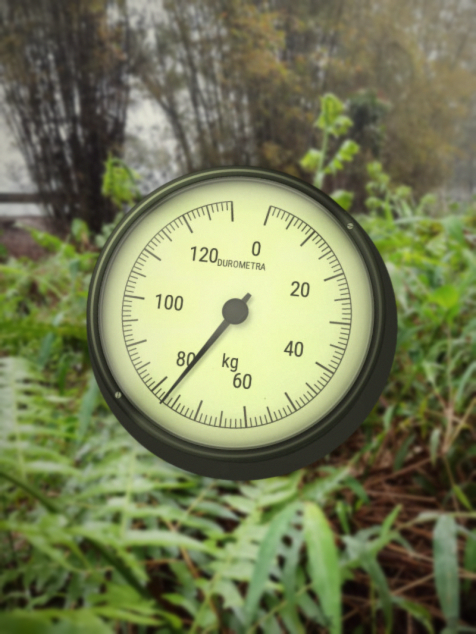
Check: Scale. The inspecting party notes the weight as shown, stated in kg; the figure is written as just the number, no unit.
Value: 77
